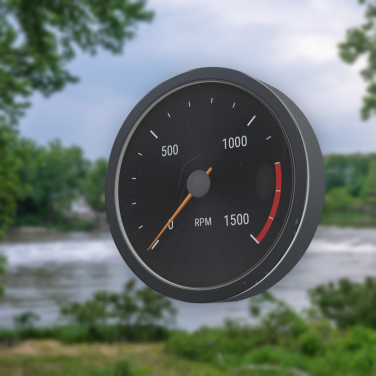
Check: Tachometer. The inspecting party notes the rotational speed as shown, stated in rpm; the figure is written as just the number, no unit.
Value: 0
